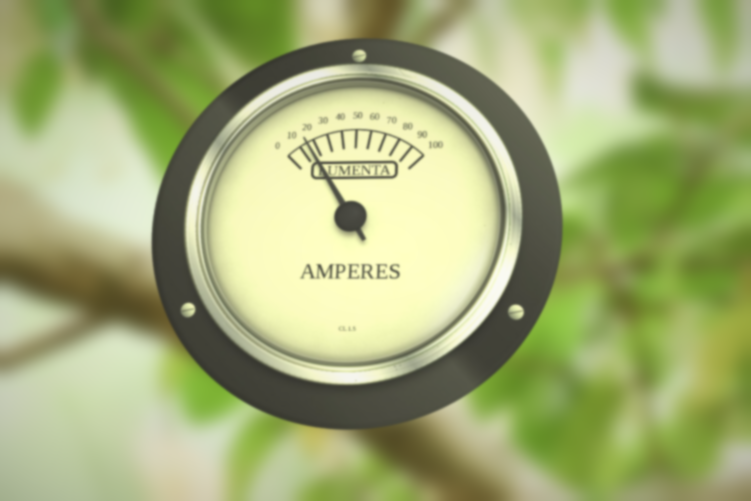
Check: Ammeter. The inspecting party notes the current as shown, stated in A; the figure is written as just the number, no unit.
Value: 15
